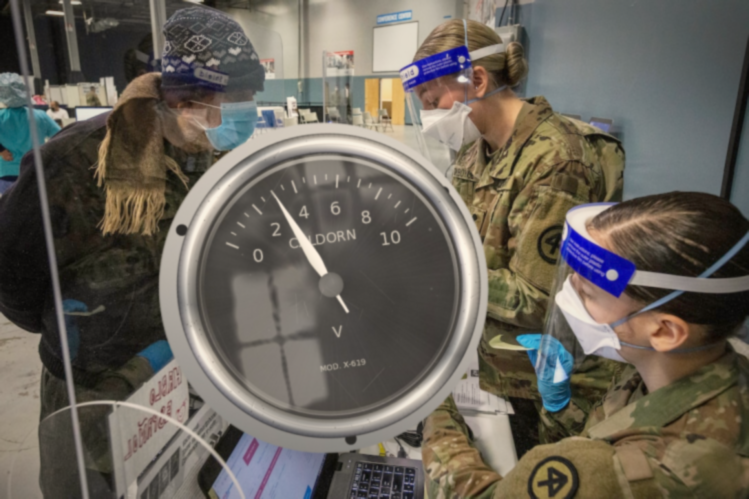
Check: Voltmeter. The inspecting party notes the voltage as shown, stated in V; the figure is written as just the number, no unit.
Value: 3
